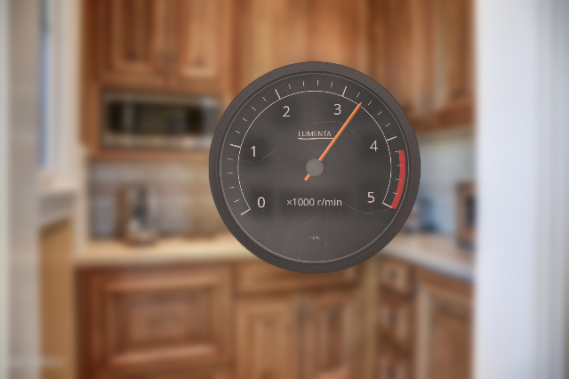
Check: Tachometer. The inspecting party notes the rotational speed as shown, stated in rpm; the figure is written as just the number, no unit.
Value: 3300
